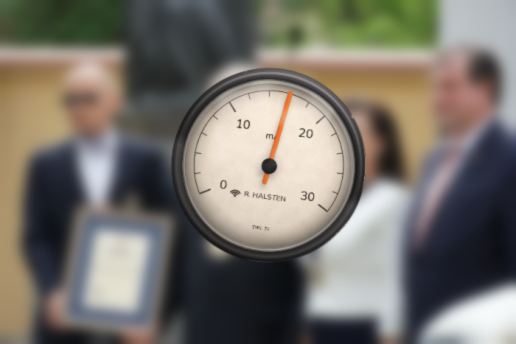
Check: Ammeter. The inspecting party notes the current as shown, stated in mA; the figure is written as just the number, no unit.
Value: 16
